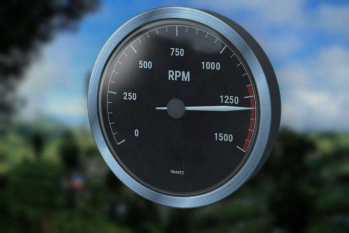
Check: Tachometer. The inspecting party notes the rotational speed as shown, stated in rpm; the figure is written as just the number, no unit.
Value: 1300
